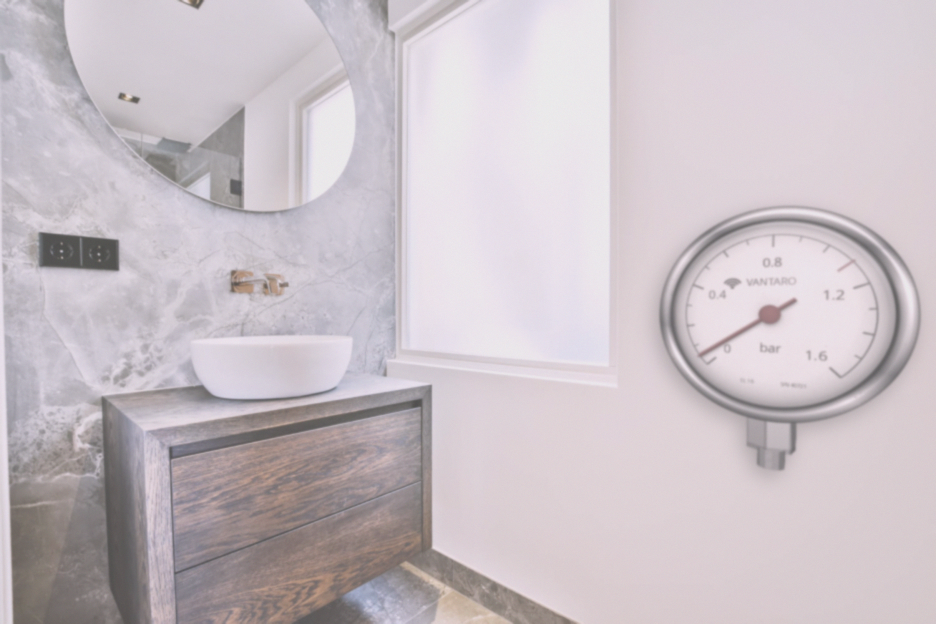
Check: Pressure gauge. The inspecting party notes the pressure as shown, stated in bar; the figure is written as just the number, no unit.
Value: 0.05
